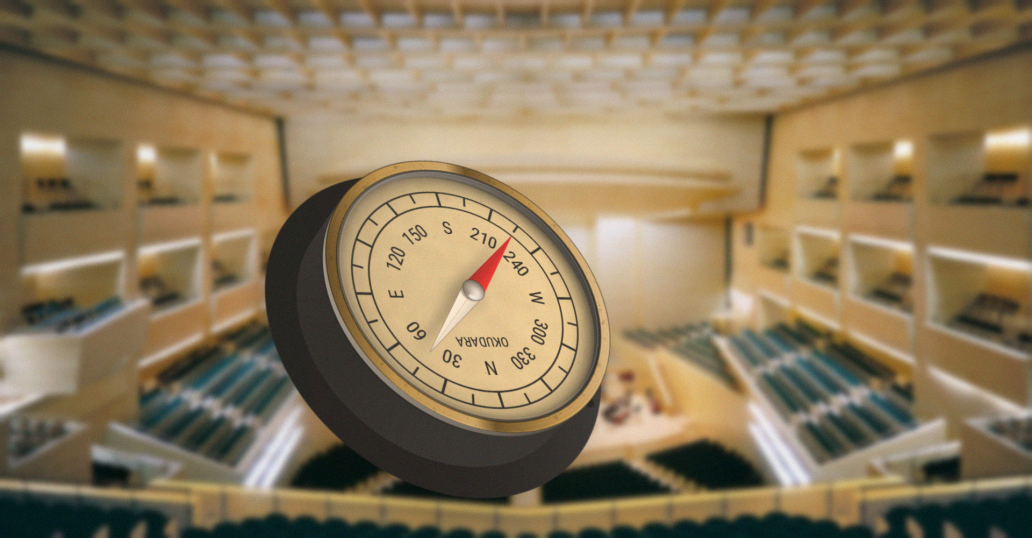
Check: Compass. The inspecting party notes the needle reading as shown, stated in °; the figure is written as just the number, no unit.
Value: 225
